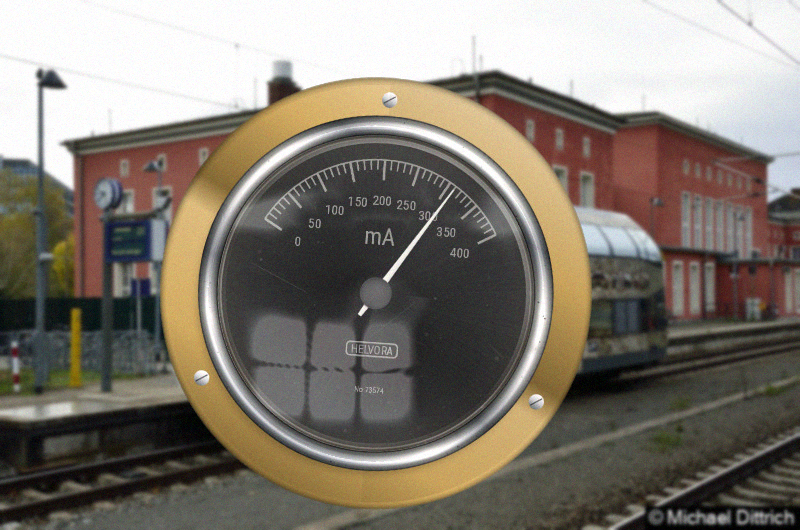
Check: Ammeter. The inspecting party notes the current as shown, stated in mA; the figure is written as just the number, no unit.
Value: 310
